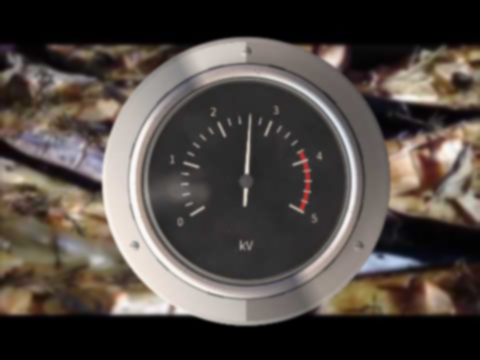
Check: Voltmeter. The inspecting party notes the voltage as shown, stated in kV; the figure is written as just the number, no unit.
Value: 2.6
